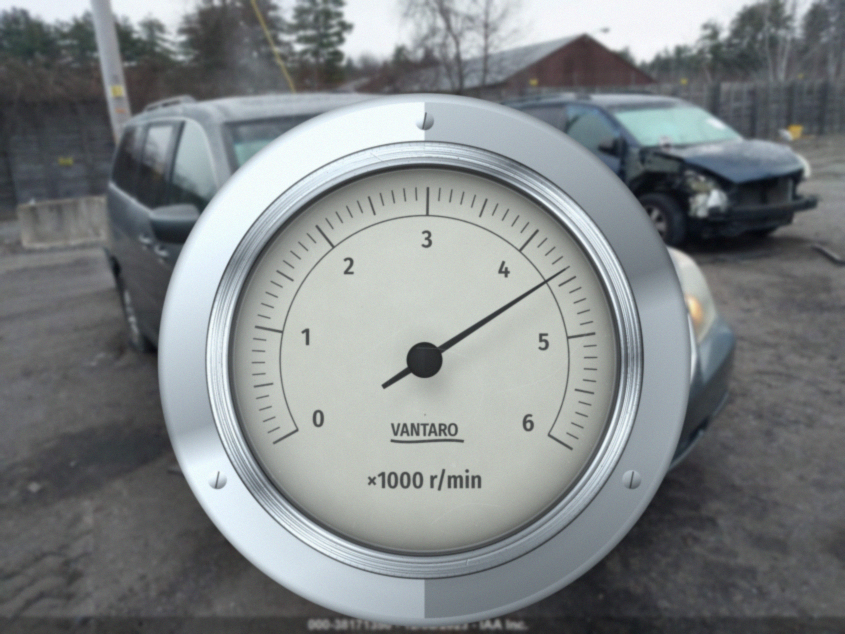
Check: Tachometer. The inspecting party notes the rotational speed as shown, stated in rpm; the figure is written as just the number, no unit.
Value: 4400
